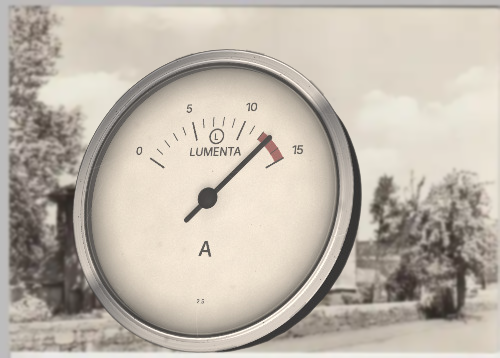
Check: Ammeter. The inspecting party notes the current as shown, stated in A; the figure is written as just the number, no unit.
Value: 13
